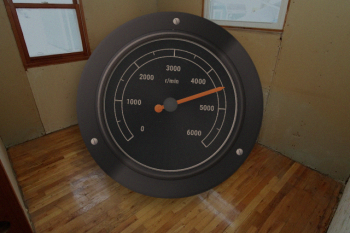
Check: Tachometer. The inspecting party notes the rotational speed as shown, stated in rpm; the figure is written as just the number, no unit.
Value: 4500
